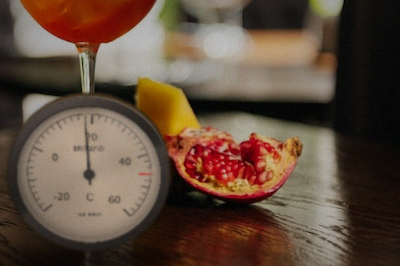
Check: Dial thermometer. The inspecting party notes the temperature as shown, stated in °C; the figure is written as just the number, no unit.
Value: 18
